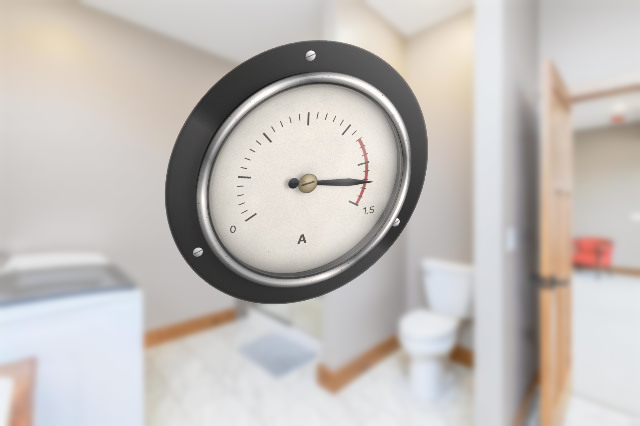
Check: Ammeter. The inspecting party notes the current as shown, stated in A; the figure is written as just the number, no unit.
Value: 1.35
